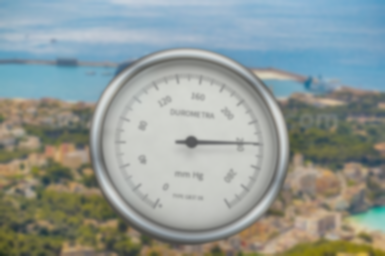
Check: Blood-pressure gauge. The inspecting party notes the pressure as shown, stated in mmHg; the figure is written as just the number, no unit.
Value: 240
